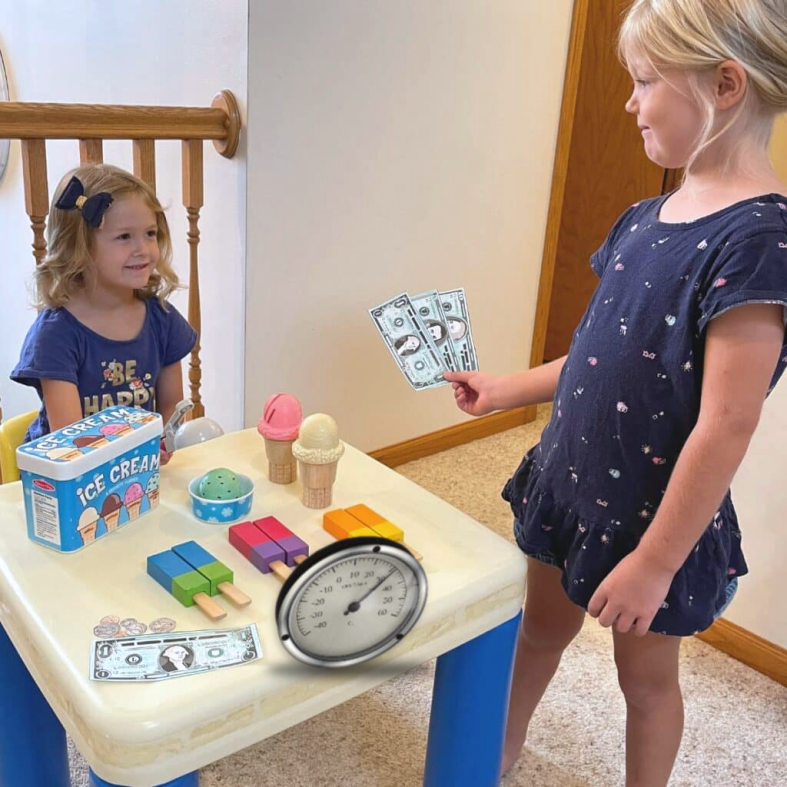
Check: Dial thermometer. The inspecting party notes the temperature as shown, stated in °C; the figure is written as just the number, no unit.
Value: 30
